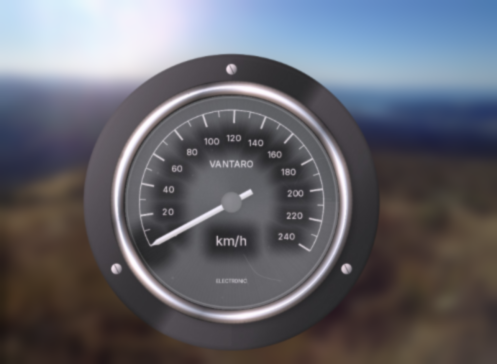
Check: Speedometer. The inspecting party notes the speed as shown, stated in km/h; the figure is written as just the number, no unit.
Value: 0
